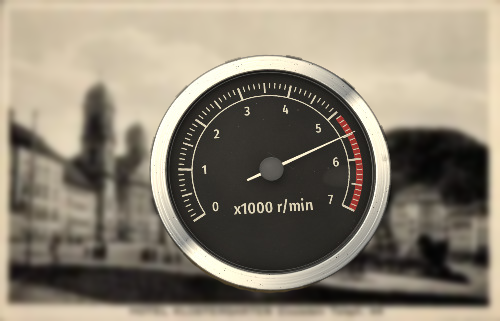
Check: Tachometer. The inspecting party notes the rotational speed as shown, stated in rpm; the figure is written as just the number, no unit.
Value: 5500
